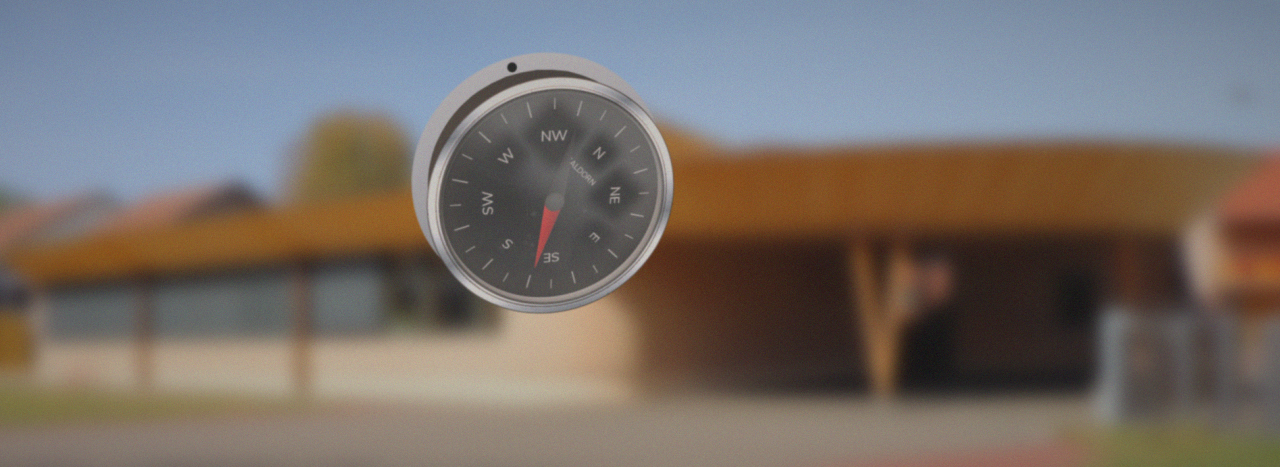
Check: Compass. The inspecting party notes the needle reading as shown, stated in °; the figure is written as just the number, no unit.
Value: 150
